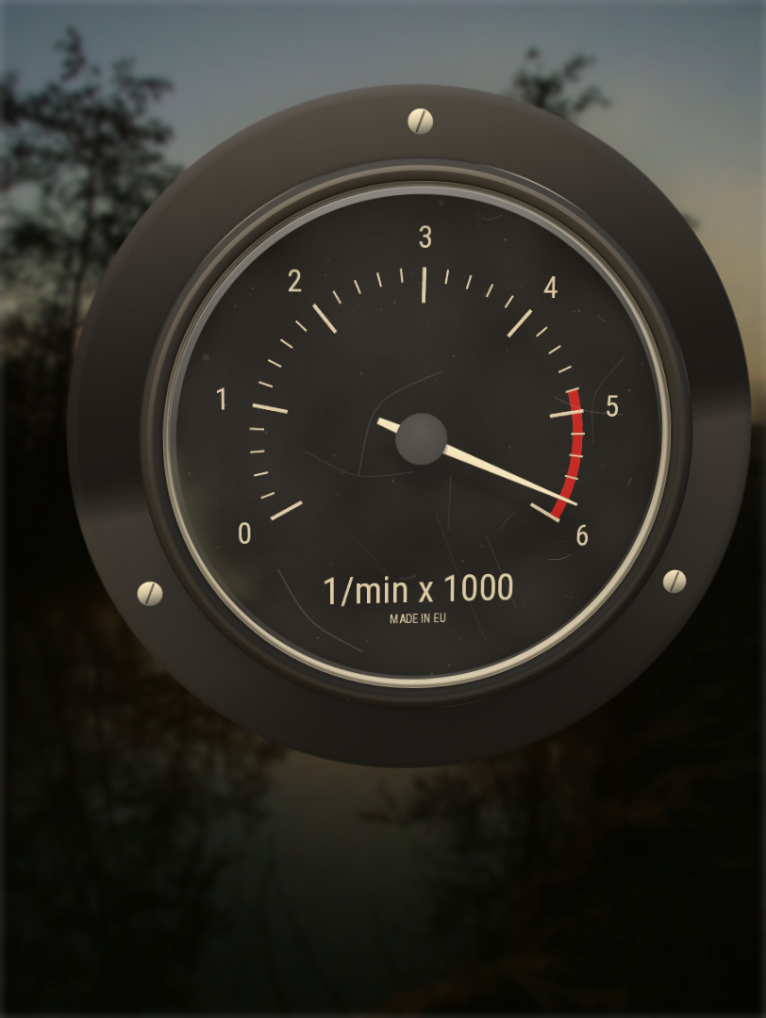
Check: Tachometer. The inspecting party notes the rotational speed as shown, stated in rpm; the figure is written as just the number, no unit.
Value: 5800
